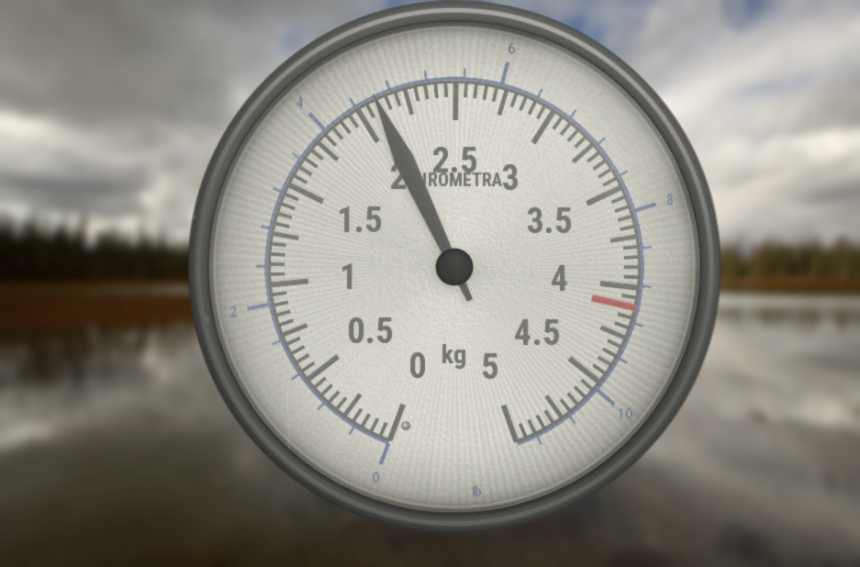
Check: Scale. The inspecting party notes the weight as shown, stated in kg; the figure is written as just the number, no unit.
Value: 2.1
